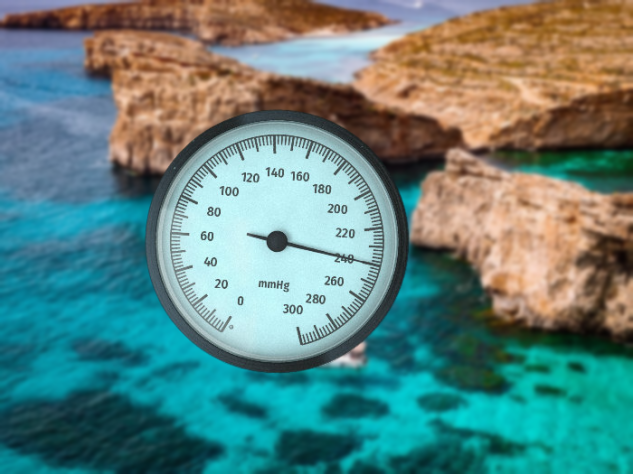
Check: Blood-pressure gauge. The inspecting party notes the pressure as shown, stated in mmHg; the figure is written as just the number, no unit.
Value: 240
